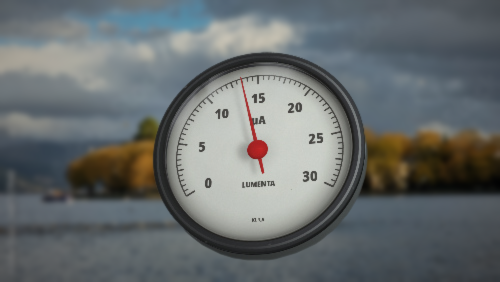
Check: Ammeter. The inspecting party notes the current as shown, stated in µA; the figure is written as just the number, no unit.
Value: 13.5
